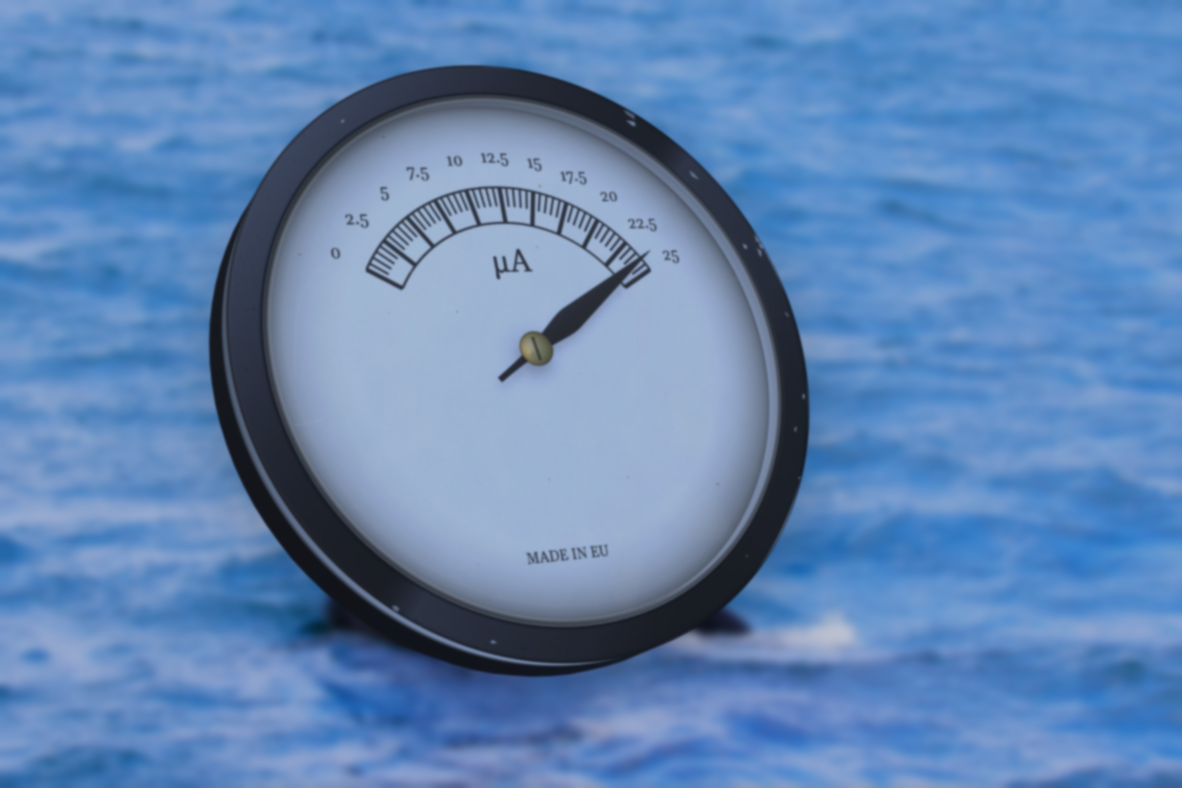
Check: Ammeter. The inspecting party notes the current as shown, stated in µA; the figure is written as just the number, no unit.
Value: 24
